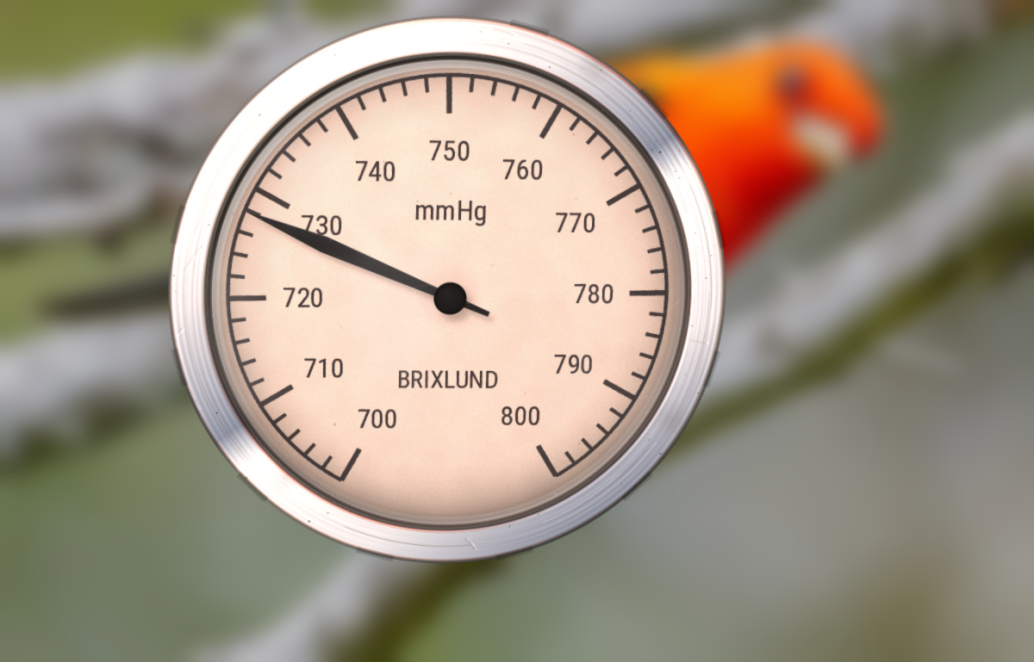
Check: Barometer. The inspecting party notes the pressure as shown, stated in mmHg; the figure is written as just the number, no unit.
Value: 728
